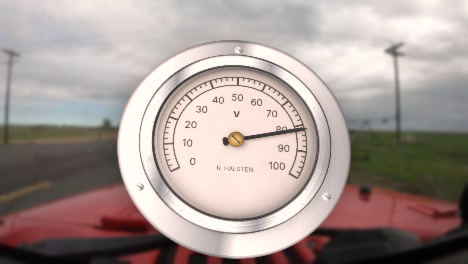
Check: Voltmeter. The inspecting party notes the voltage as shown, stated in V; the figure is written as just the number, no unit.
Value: 82
